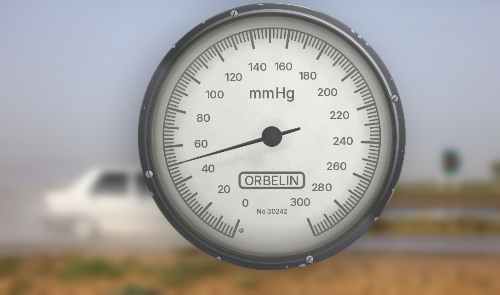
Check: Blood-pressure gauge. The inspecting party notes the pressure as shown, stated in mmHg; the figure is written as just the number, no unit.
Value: 50
